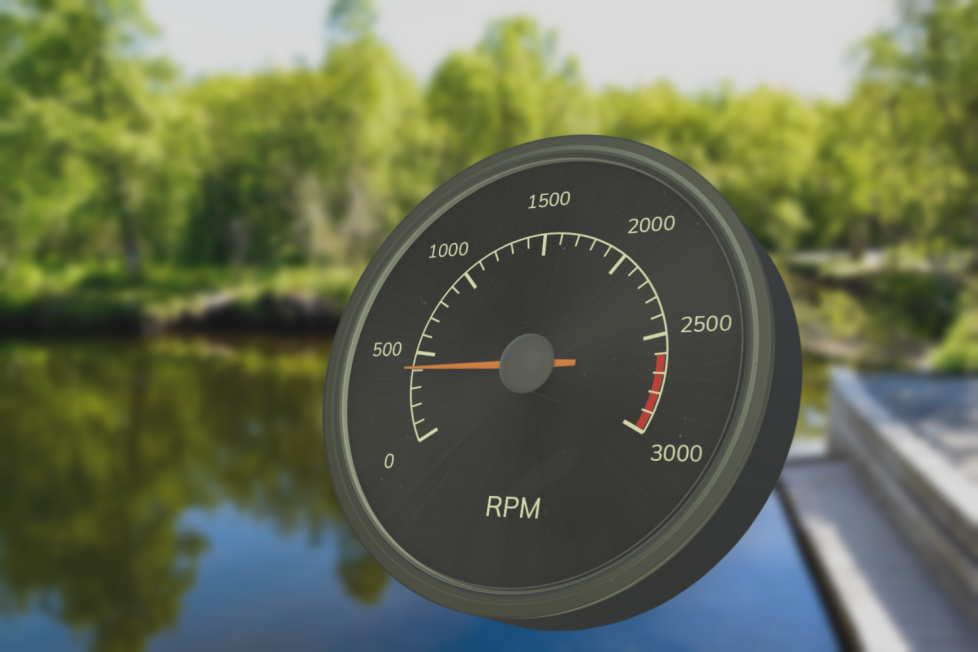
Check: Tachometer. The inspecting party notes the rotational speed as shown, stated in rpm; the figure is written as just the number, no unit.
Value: 400
